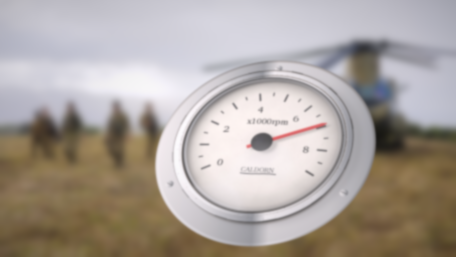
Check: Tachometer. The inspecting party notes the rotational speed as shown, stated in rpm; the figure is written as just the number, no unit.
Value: 7000
